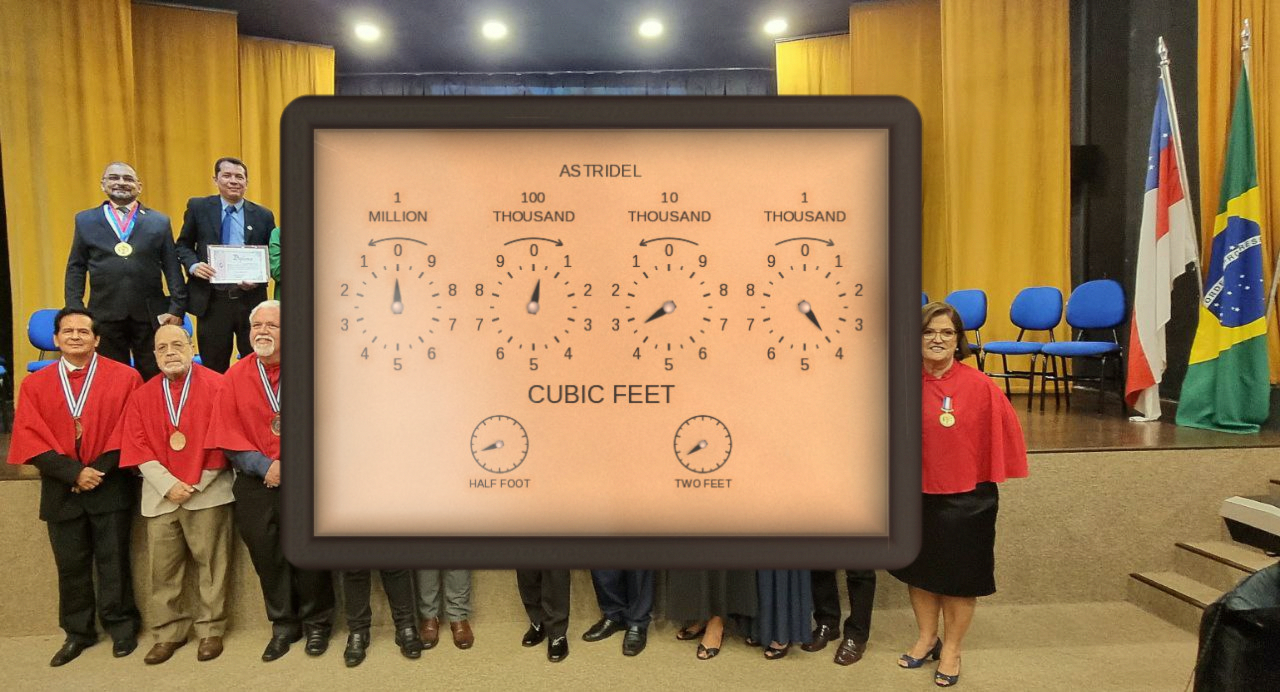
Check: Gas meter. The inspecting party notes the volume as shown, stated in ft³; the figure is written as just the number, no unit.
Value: 3400
